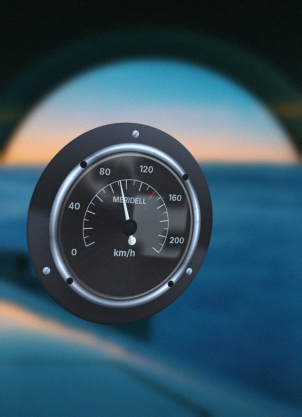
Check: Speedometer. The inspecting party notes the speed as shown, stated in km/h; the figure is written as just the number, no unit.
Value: 90
